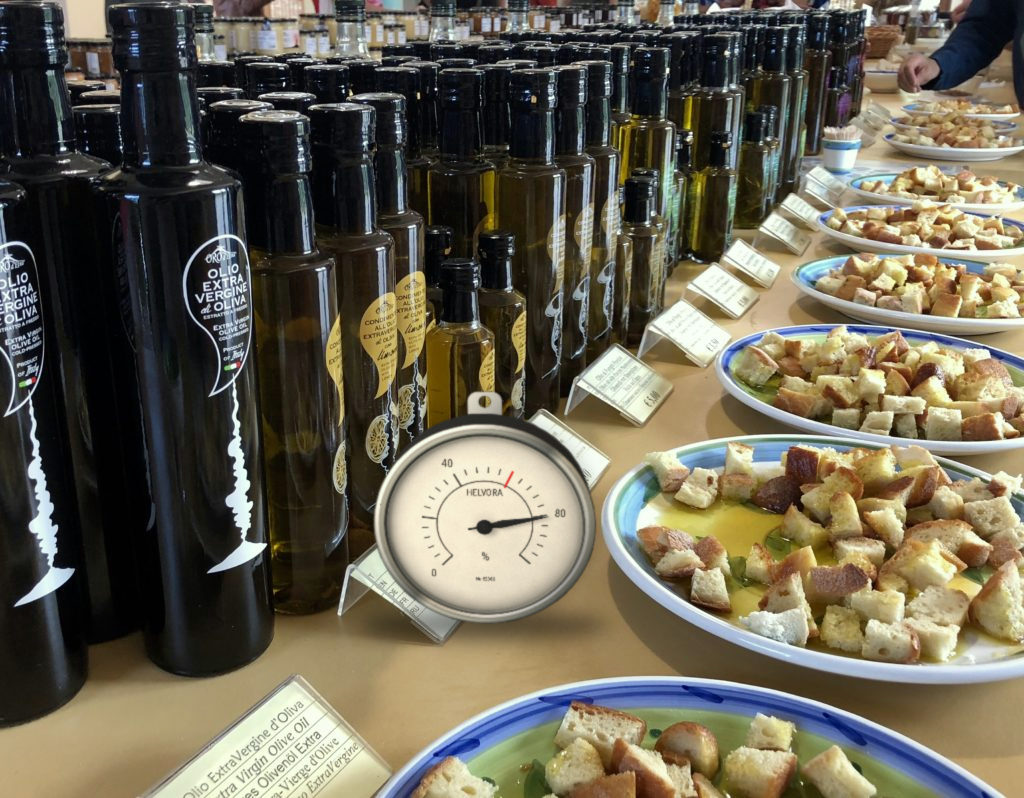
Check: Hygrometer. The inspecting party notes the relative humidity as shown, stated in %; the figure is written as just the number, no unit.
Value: 80
